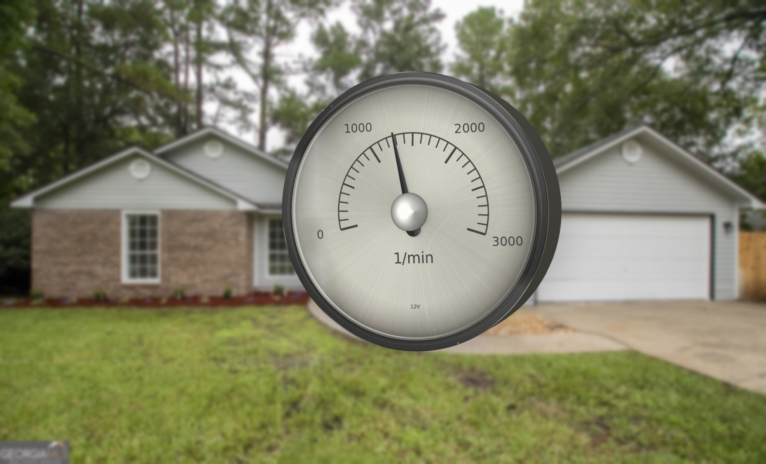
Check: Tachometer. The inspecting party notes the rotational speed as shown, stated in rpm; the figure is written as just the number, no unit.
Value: 1300
